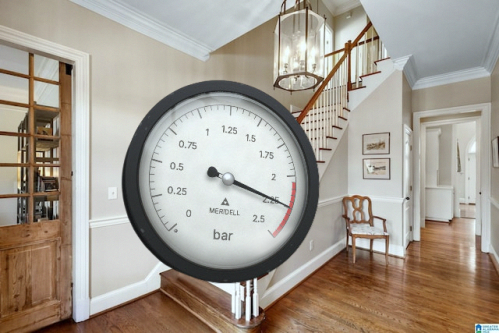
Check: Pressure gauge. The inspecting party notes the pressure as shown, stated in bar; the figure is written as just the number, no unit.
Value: 2.25
